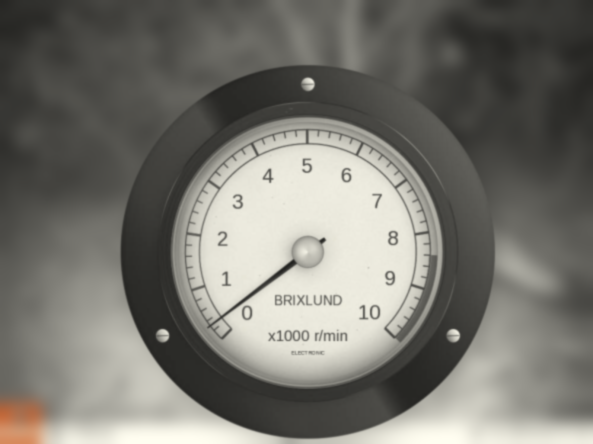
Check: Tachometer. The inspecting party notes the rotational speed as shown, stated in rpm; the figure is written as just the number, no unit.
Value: 300
